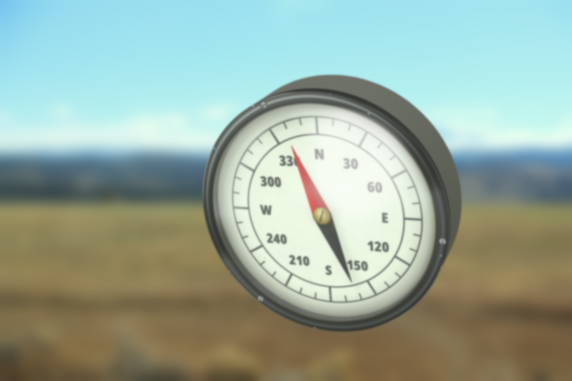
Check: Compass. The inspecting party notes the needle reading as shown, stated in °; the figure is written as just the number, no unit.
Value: 340
